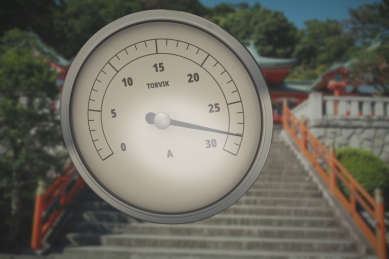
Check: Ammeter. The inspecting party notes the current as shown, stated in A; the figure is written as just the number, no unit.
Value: 28
